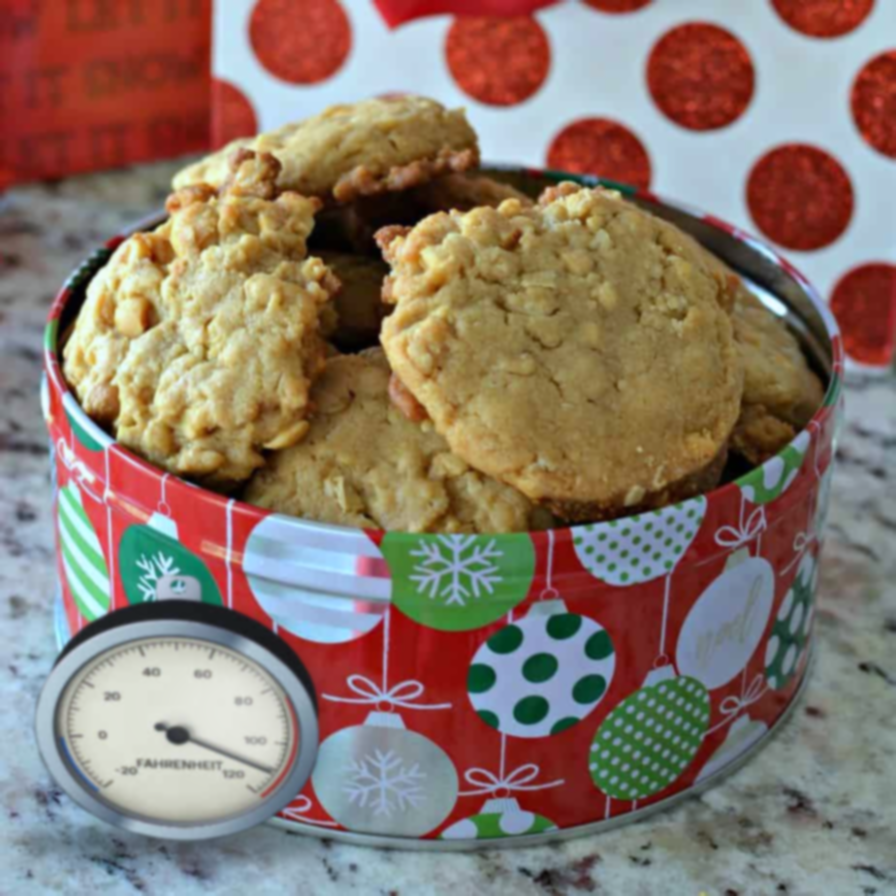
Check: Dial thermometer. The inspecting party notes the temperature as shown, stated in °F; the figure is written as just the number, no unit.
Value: 110
